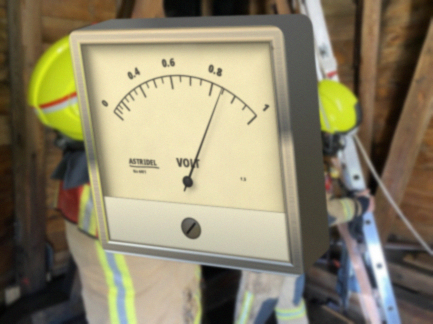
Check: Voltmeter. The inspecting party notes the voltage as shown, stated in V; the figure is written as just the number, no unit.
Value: 0.85
